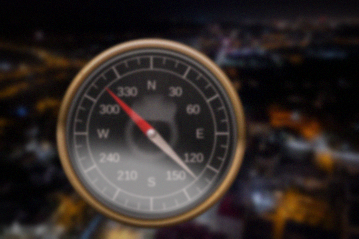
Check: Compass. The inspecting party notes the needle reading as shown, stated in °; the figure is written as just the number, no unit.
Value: 315
